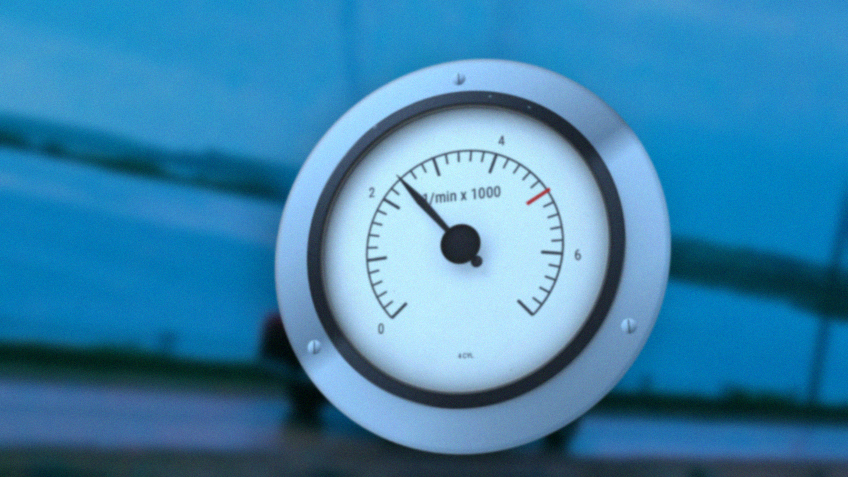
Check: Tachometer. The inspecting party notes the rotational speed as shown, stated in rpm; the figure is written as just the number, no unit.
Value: 2400
